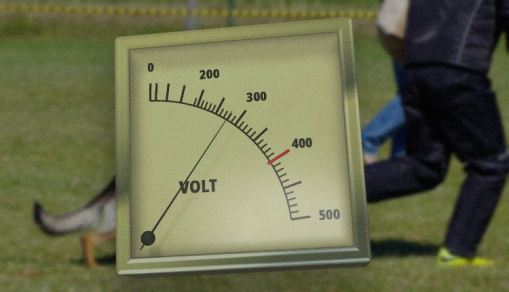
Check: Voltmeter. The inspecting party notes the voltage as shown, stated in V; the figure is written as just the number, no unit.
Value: 280
